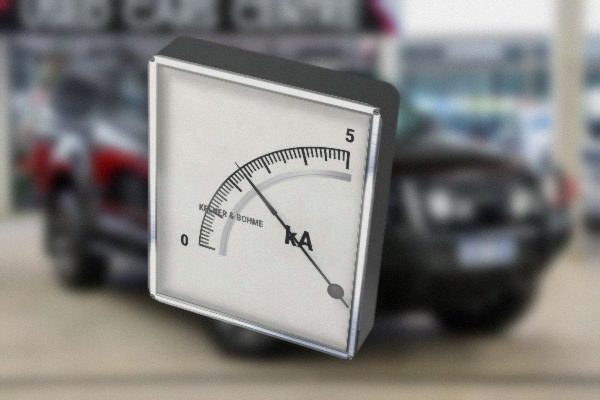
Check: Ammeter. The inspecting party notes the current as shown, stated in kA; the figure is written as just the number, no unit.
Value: 2.5
